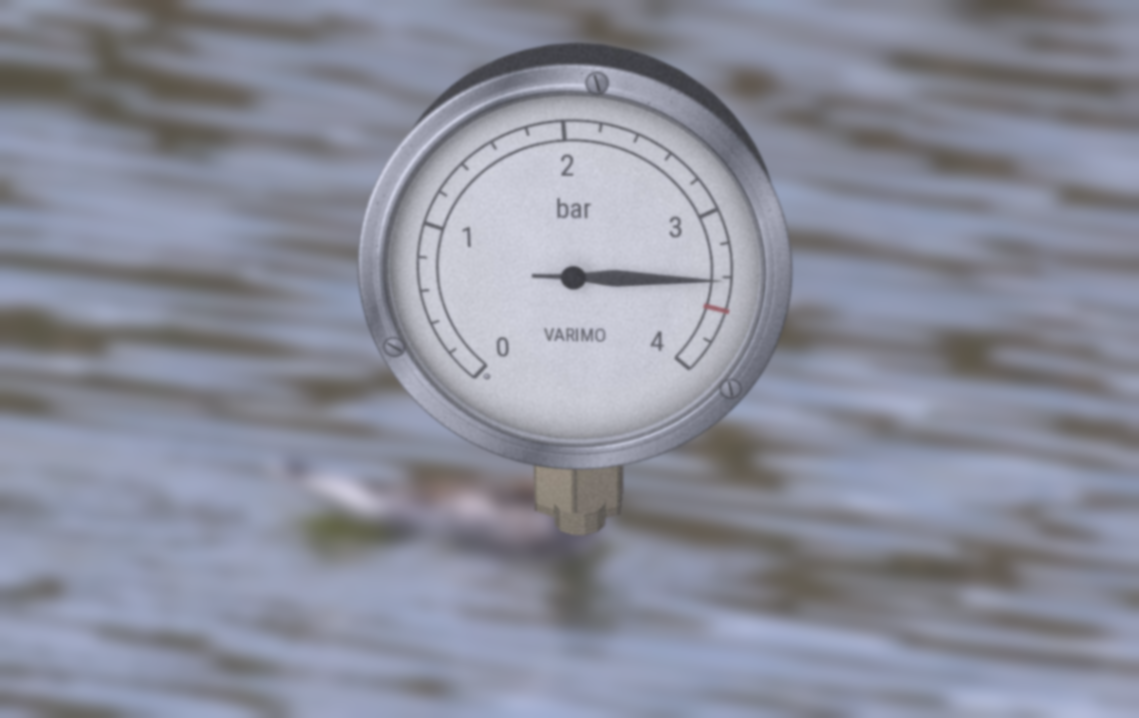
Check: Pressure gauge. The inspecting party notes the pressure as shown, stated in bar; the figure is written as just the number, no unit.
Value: 3.4
